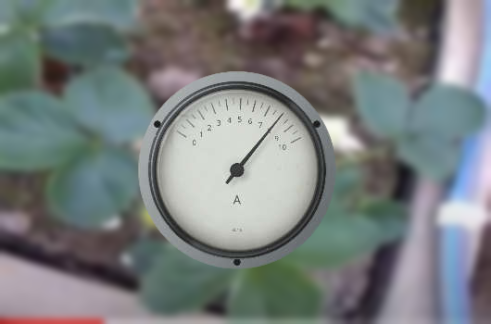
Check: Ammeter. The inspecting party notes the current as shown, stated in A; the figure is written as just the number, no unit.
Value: 8
